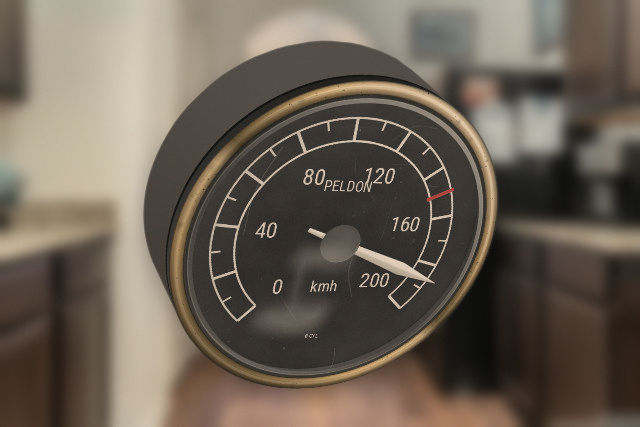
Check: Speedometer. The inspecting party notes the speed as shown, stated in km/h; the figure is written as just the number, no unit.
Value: 185
